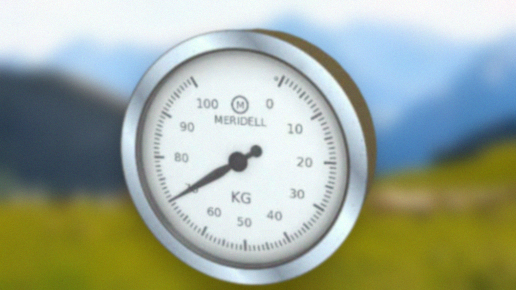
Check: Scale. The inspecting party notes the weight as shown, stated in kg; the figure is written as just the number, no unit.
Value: 70
